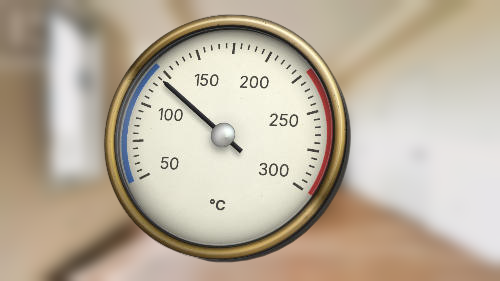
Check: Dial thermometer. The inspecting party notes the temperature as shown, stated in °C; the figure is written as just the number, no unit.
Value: 120
